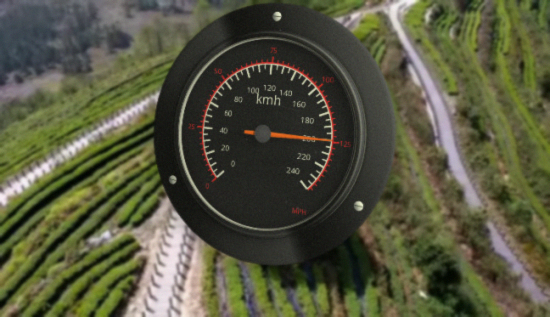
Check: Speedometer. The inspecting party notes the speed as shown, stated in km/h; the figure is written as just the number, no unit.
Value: 200
